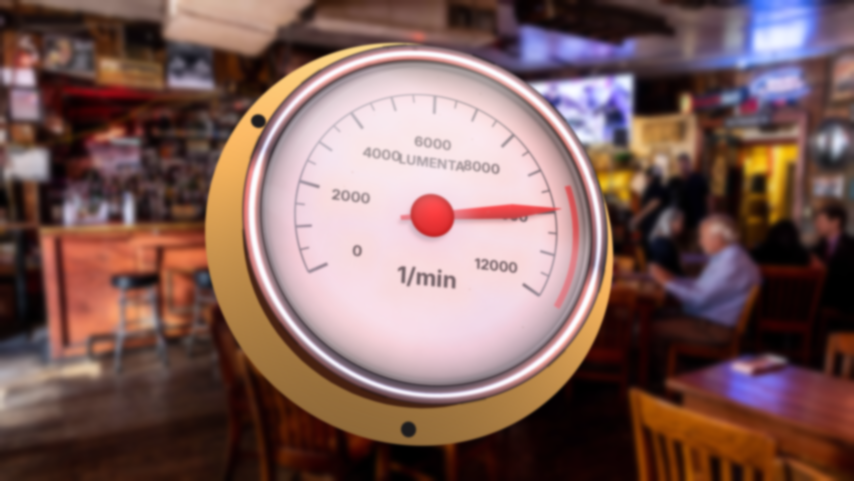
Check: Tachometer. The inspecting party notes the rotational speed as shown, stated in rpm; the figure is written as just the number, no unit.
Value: 10000
